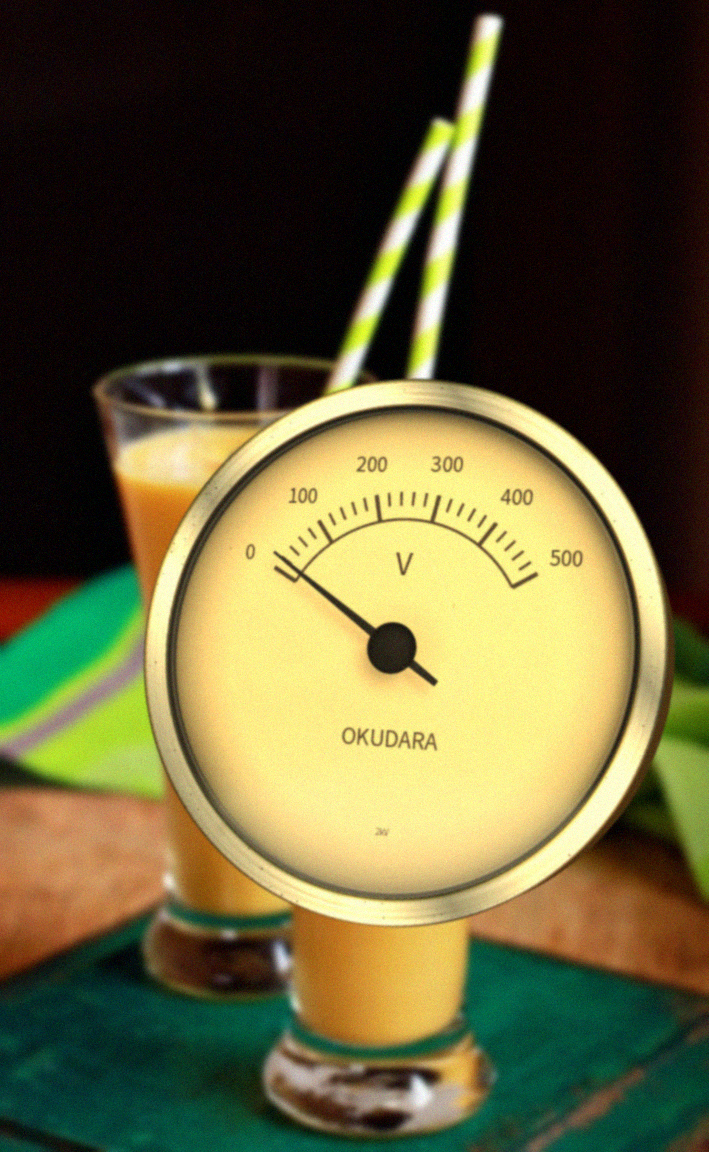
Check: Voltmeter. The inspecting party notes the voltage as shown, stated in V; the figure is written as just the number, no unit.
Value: 20
